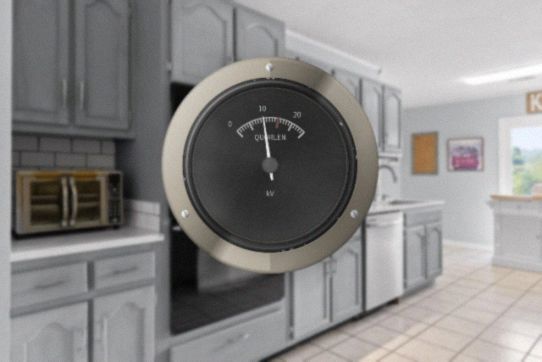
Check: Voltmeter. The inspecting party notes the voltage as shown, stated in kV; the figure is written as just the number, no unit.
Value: 10
